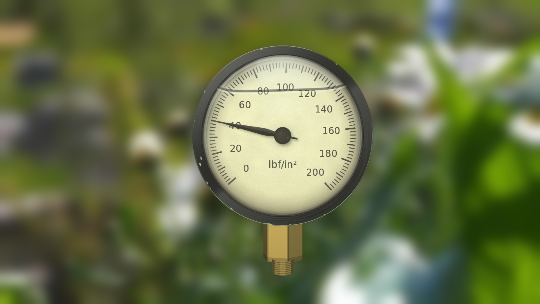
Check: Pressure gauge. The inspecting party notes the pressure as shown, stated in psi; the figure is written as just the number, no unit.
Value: 40
